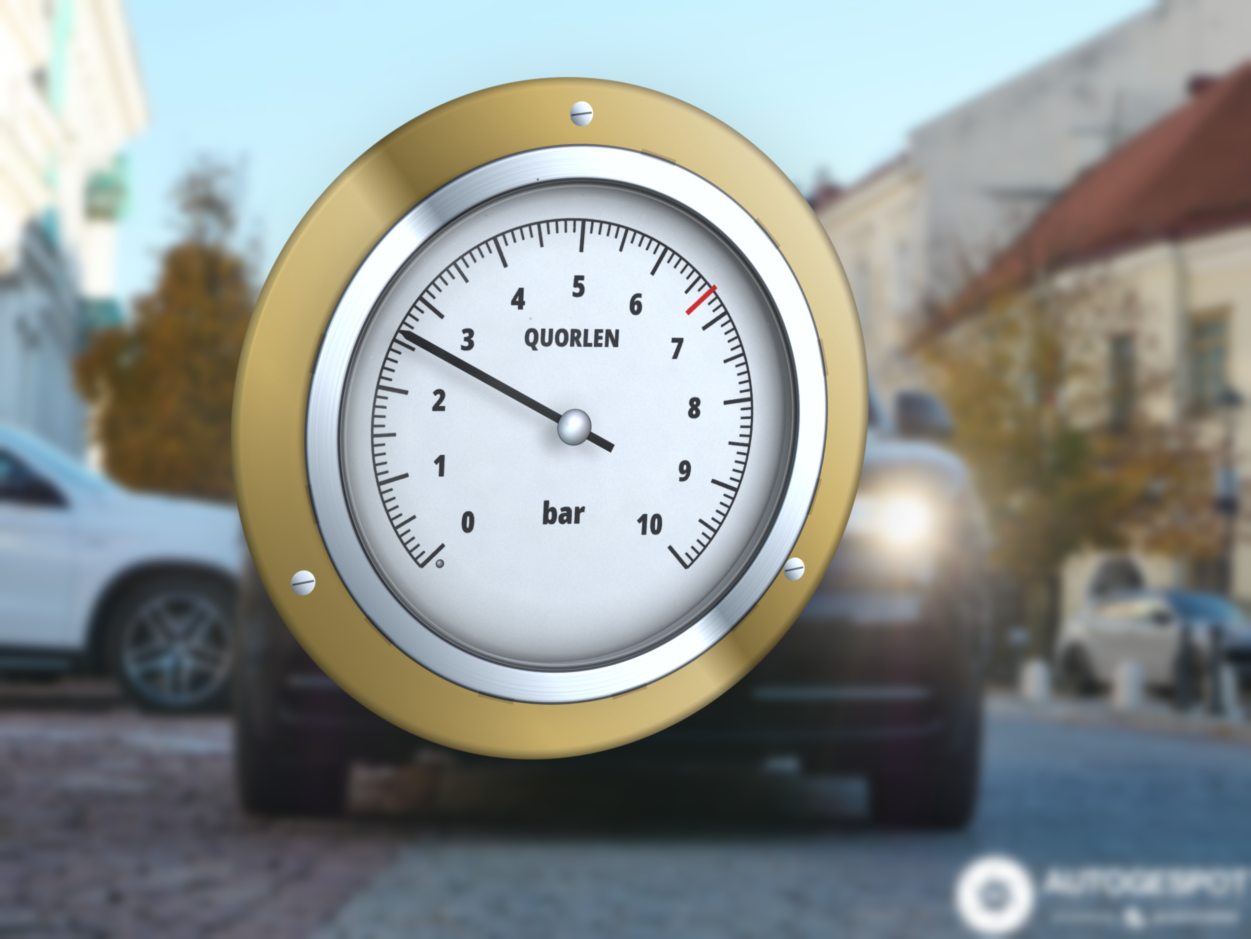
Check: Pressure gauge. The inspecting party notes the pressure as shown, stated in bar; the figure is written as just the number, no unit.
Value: 2.6
